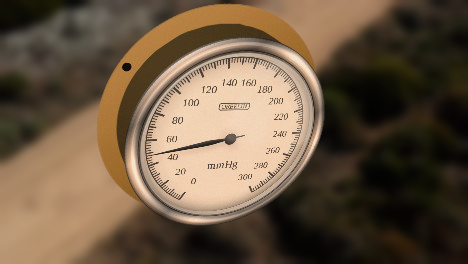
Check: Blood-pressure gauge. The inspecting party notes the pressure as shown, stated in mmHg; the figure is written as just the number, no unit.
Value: 50
